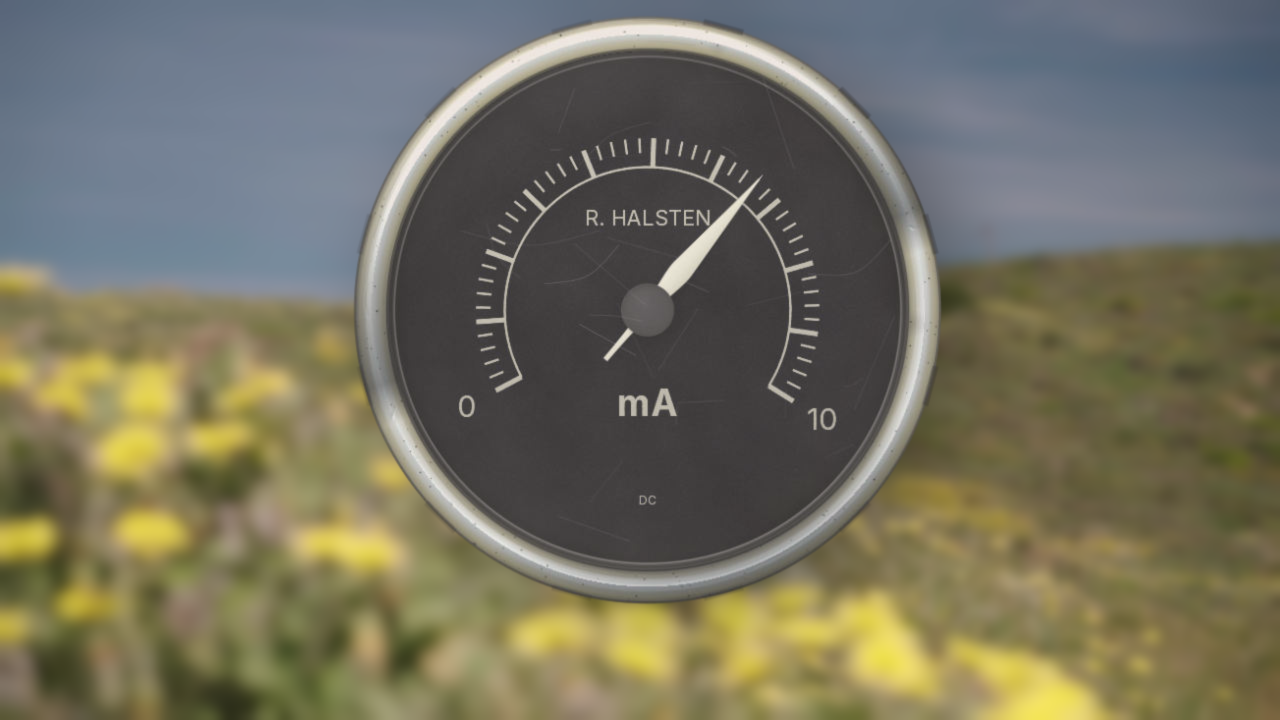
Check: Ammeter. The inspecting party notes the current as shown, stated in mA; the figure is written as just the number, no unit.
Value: 6.6
